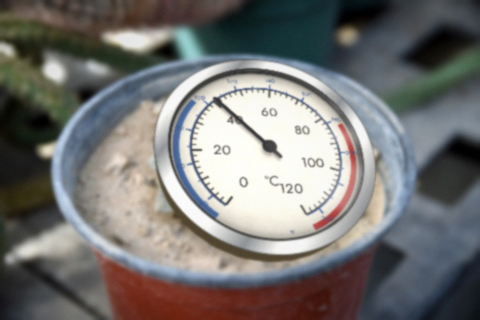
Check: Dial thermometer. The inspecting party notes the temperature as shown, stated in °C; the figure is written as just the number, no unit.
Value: 40
